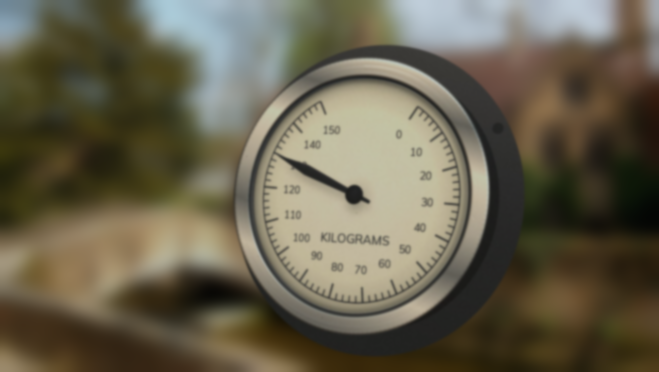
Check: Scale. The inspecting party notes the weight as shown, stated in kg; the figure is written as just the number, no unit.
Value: 130
